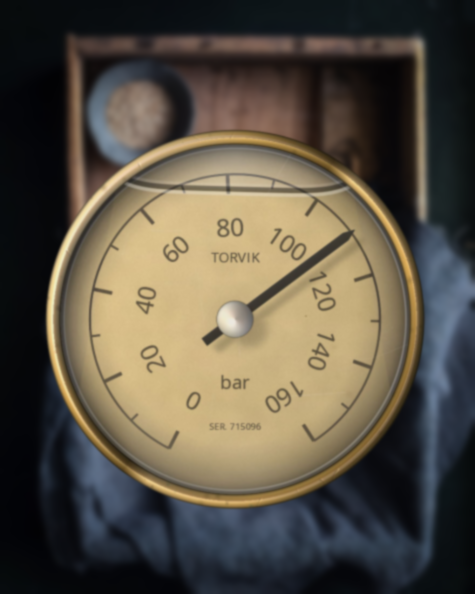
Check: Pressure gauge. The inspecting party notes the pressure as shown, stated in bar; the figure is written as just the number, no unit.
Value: 110
